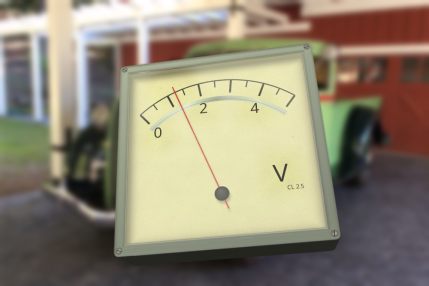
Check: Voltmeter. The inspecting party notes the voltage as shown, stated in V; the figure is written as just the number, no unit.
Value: 1.25
